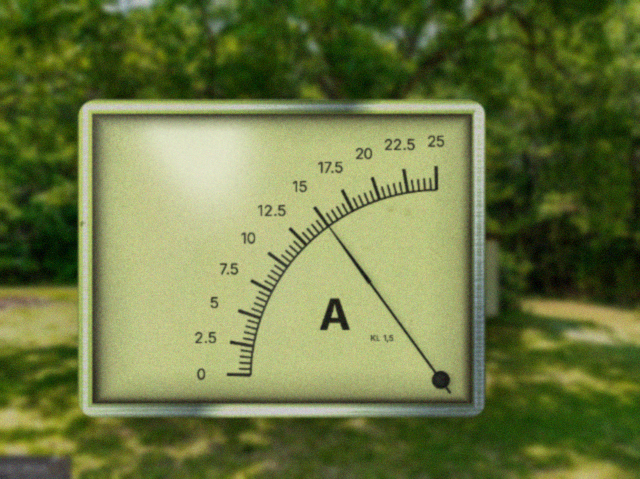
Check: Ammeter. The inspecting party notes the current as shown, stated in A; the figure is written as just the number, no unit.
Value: 15
